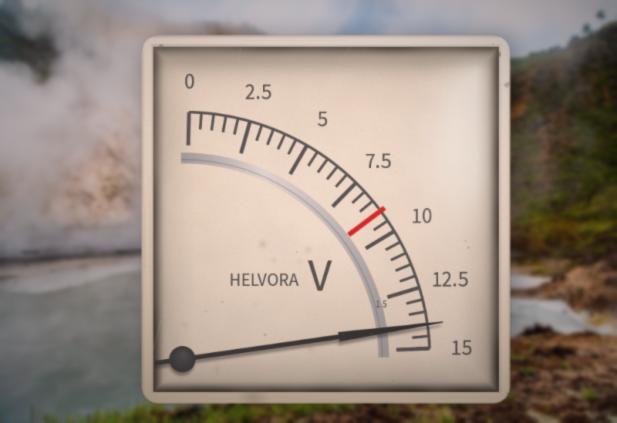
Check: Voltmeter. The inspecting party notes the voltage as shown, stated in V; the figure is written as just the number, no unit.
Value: 14
